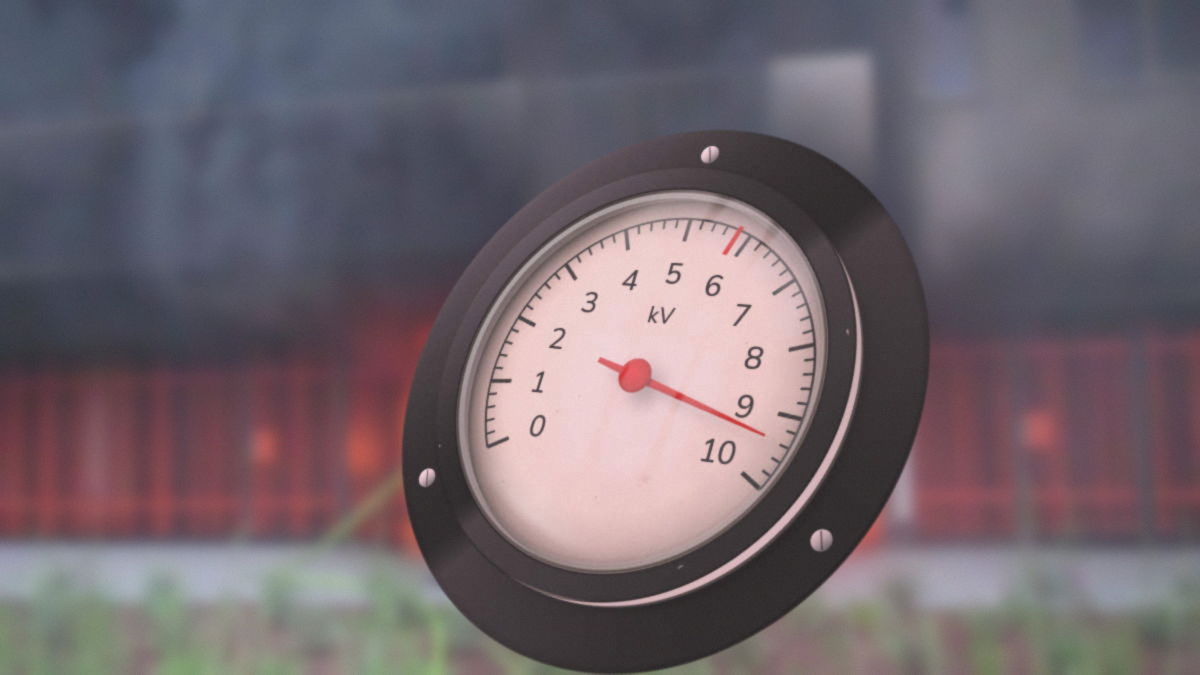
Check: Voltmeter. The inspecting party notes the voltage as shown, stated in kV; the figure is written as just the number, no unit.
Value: 9.4
